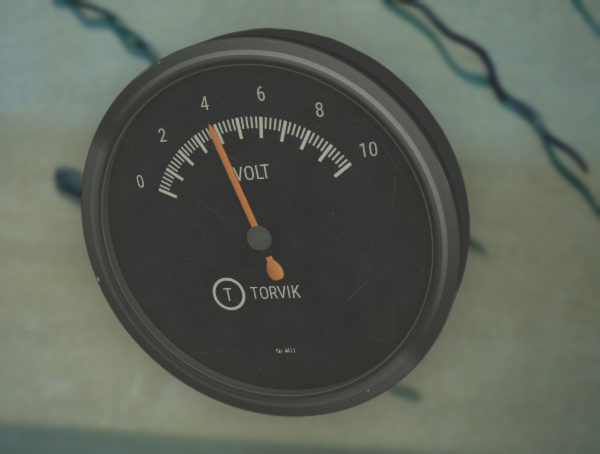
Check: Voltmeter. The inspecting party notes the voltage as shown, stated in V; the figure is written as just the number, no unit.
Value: 4
